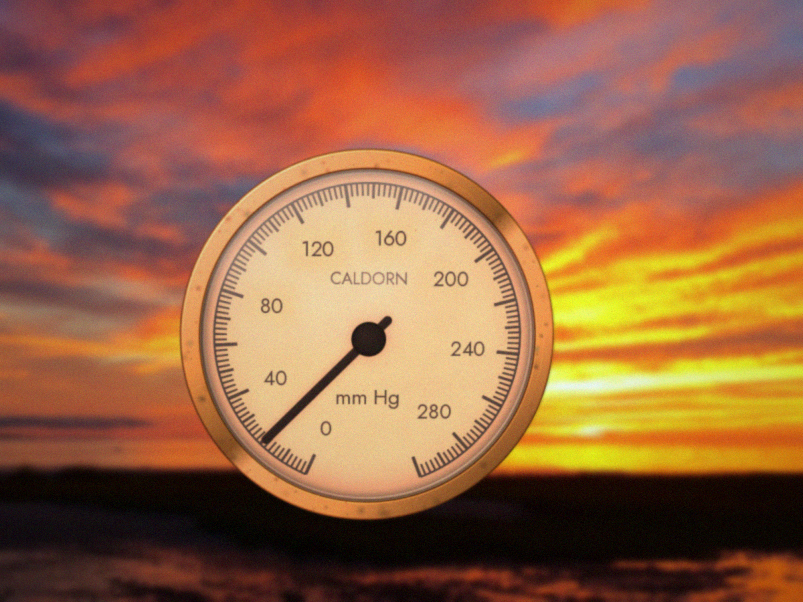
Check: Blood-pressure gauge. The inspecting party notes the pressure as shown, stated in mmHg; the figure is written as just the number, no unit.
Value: 20
